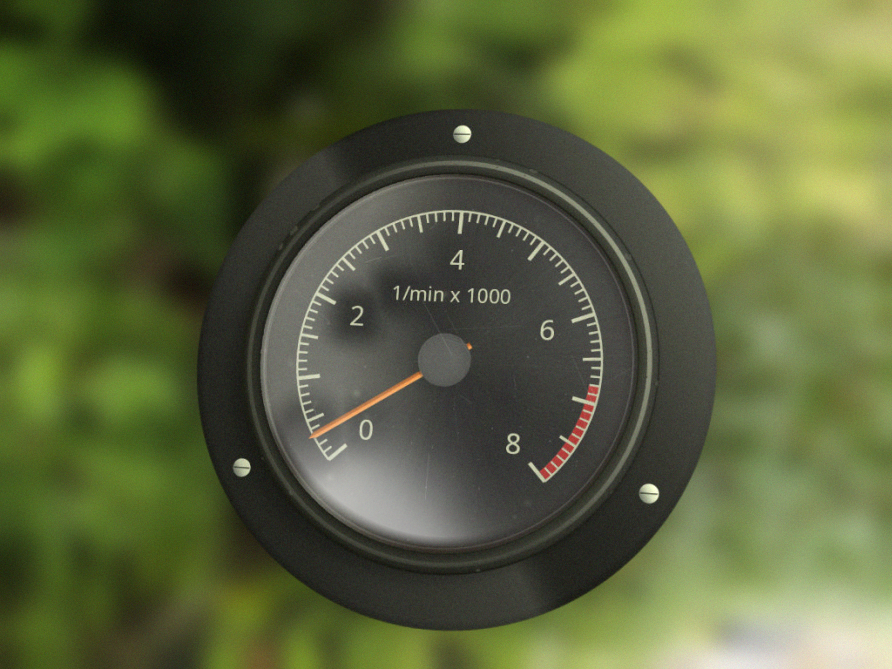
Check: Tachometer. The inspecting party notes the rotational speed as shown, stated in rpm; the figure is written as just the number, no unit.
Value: 300
